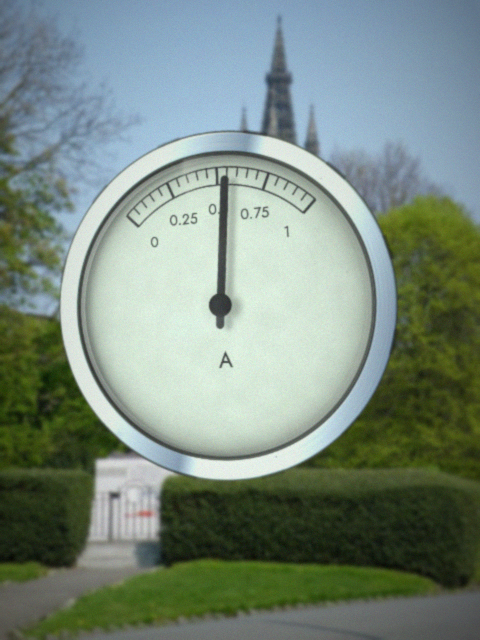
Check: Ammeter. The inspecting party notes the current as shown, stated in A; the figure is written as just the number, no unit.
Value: 0.55
